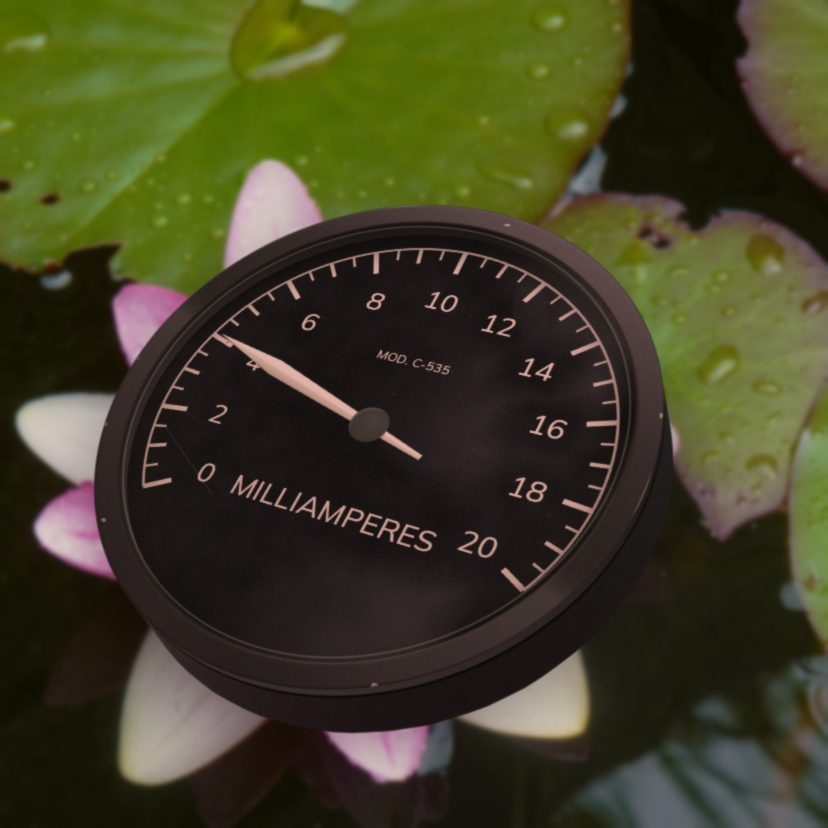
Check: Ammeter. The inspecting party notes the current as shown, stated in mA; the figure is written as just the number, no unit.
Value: 4
